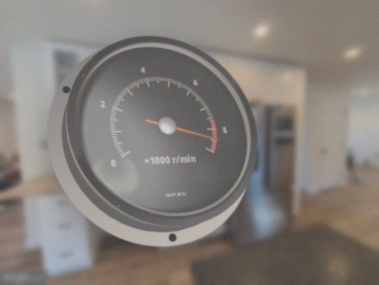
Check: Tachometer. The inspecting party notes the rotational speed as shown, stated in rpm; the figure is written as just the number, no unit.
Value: 8500
